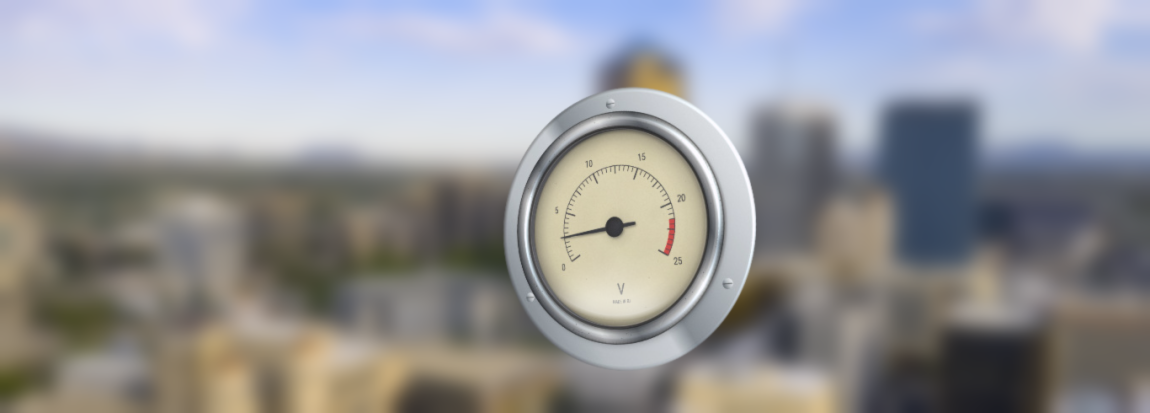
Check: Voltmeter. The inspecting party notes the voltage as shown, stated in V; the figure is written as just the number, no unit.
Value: 2.5
